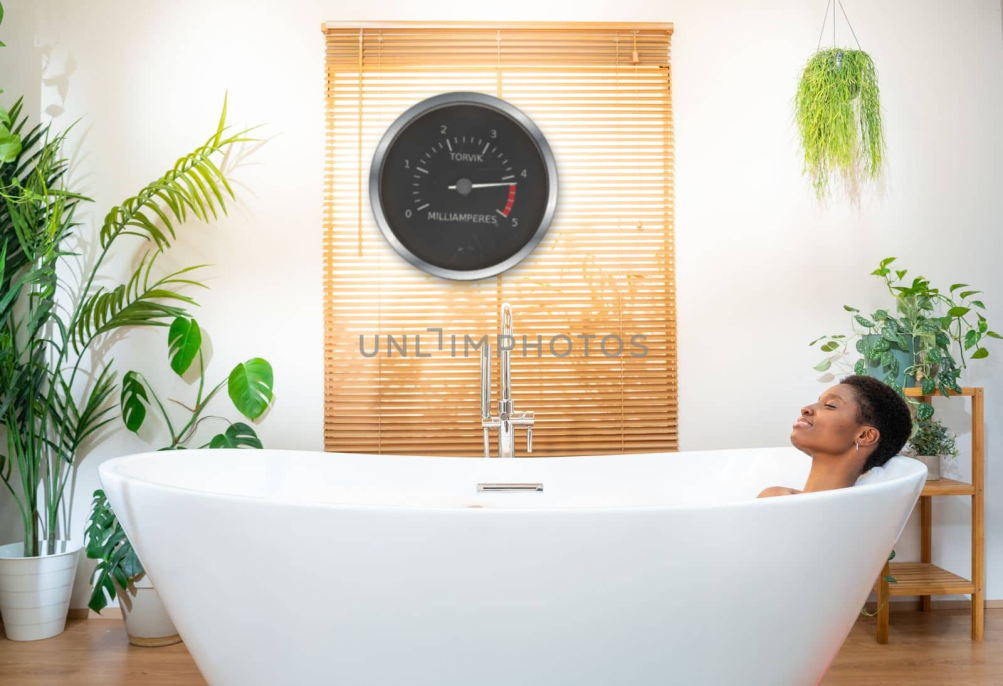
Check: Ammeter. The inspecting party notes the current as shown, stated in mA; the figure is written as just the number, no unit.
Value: 4.2
